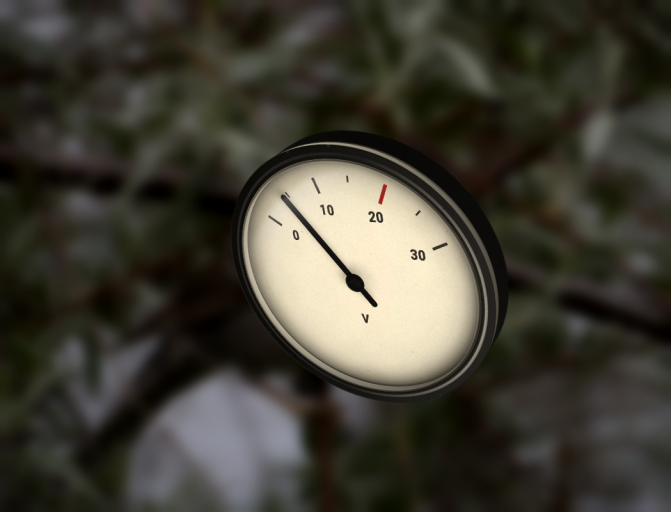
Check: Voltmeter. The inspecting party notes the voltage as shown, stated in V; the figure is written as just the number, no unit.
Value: 5
